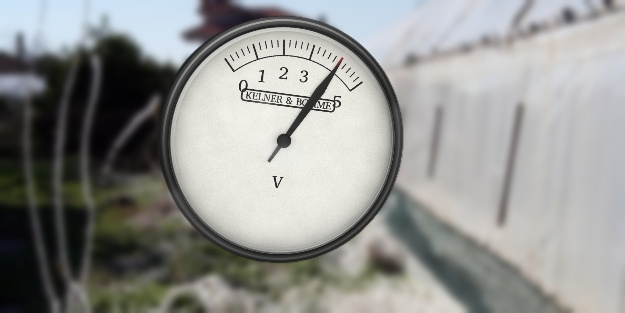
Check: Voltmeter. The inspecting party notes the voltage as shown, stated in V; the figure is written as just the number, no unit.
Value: 4
